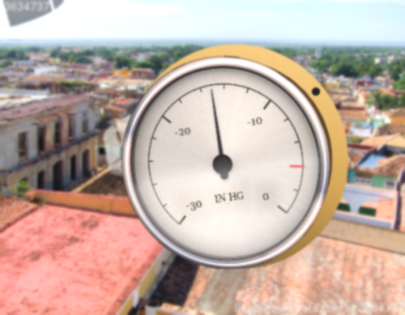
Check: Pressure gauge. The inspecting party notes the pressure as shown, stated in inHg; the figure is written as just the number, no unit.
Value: -15
